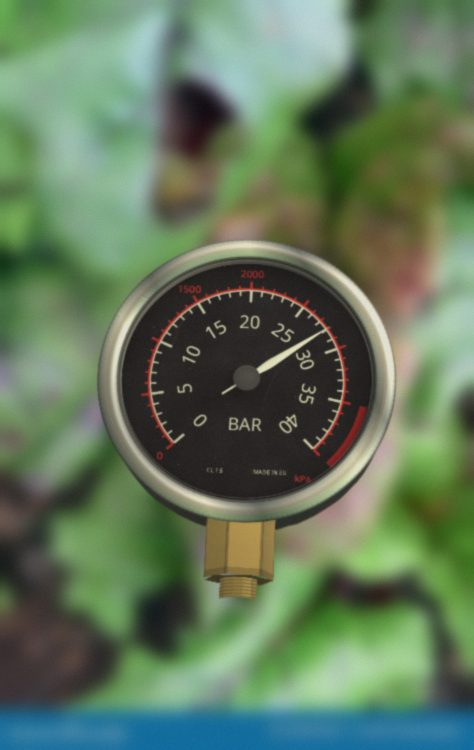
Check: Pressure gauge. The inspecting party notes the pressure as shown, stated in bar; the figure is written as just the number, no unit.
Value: 28
